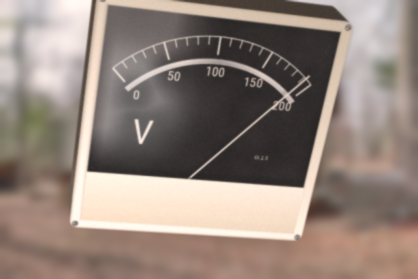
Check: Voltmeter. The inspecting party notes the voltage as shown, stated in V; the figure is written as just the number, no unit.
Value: 190
